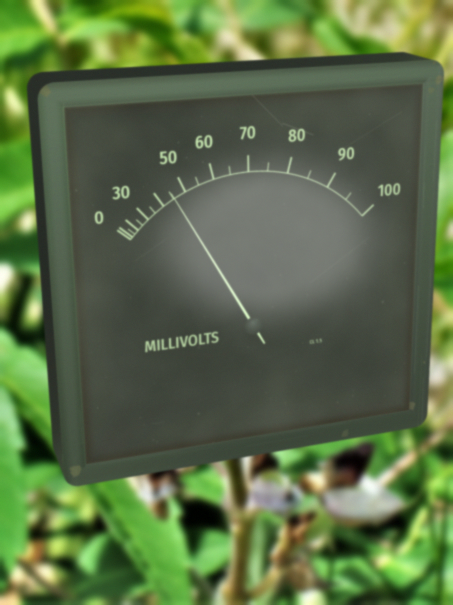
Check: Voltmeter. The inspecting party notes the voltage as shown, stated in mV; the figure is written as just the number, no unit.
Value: 45
